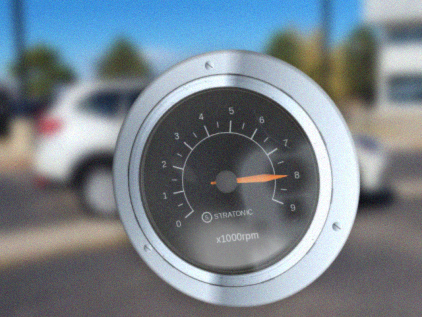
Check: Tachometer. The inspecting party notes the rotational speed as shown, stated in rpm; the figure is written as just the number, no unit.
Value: 8000
